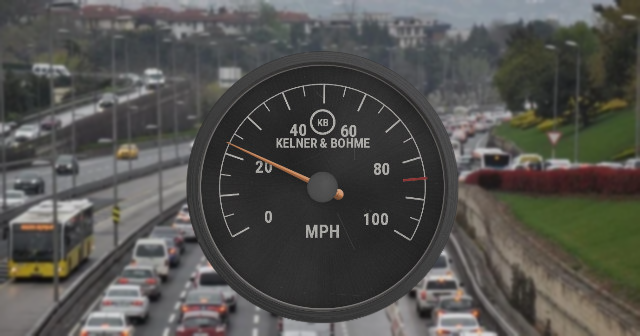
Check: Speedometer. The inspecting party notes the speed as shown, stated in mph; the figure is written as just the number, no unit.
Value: 22.5
